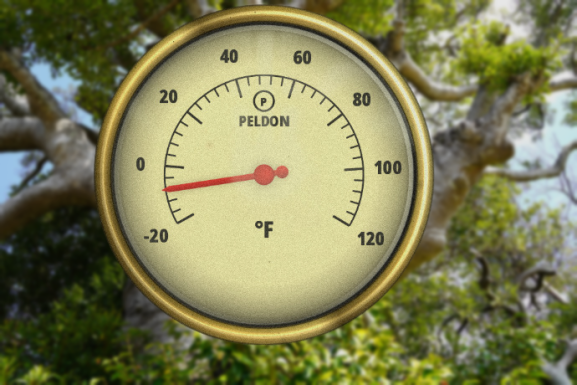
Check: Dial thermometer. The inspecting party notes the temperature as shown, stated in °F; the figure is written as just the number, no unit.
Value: -8
